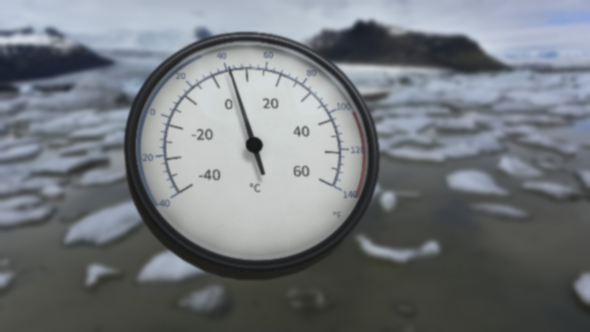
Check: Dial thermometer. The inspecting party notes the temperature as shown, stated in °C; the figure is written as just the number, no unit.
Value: 5
